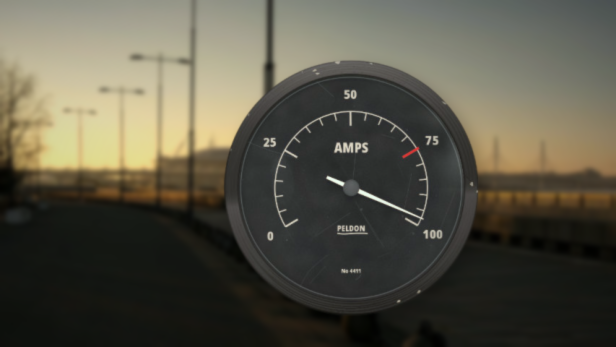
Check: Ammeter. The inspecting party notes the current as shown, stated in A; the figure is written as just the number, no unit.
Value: 97.5
